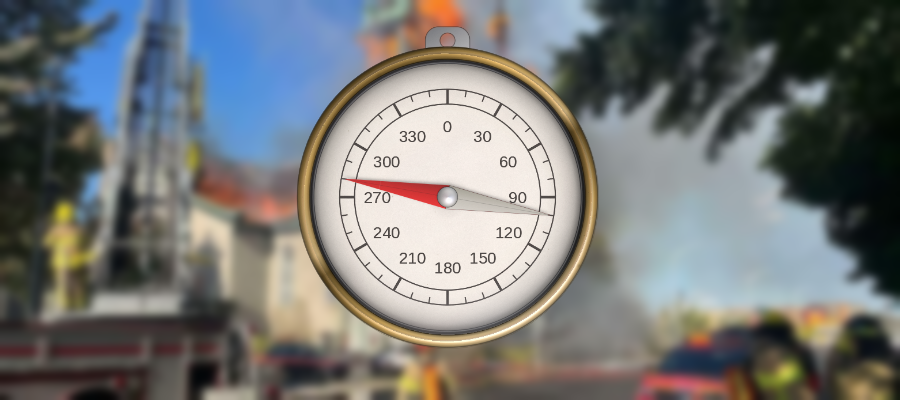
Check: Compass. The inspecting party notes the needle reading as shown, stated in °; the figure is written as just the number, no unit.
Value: 280
